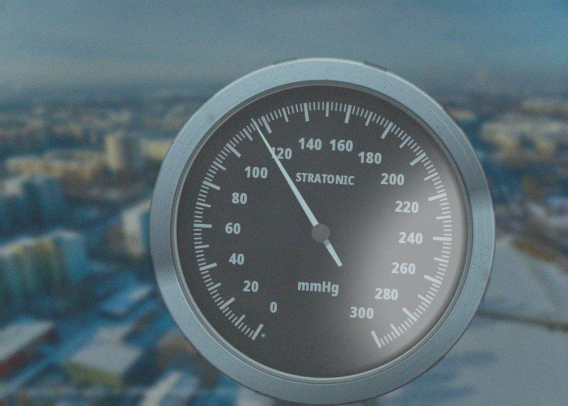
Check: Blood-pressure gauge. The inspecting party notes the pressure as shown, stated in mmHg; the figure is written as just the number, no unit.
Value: 116
